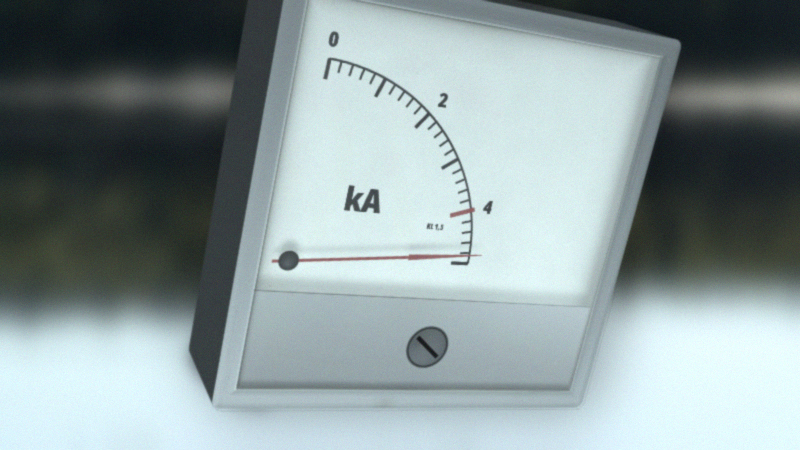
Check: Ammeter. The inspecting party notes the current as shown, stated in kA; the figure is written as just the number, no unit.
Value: 4.8
